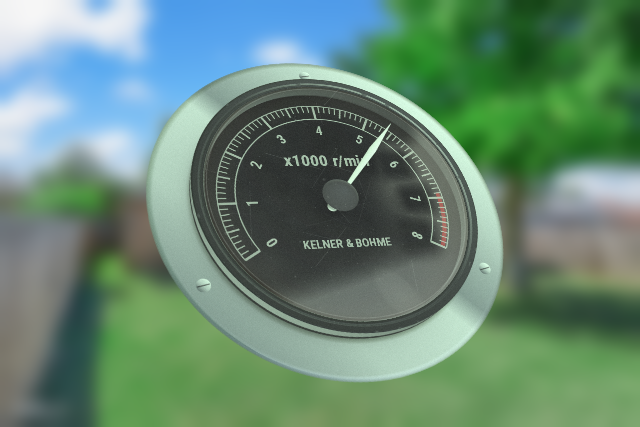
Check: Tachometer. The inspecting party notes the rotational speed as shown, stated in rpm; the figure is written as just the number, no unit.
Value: 5400
